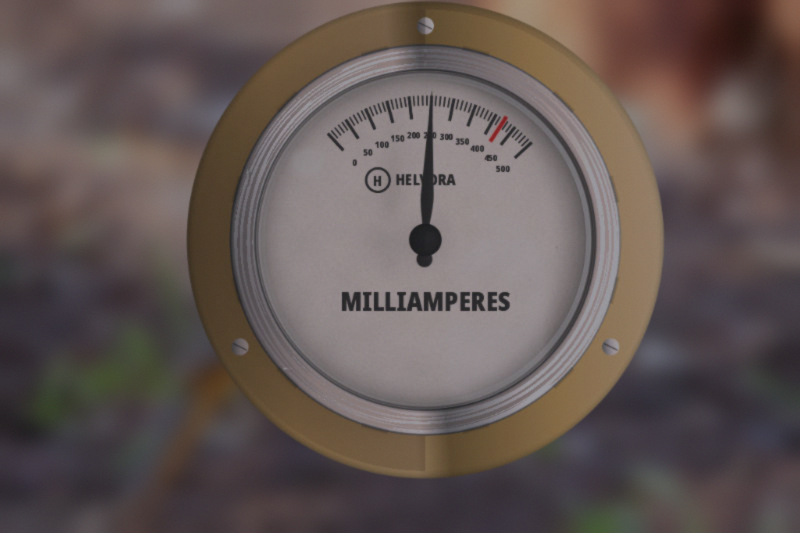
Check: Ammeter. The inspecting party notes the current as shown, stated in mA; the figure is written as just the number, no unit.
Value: 250
